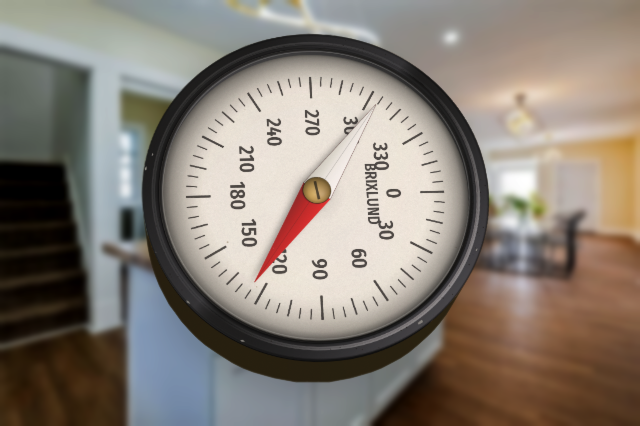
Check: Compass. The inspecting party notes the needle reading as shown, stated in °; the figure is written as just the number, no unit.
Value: 125
